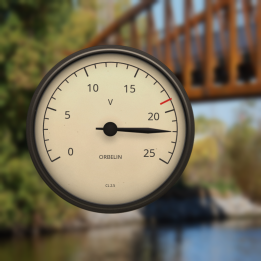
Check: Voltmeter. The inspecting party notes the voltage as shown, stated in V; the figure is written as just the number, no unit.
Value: 22
